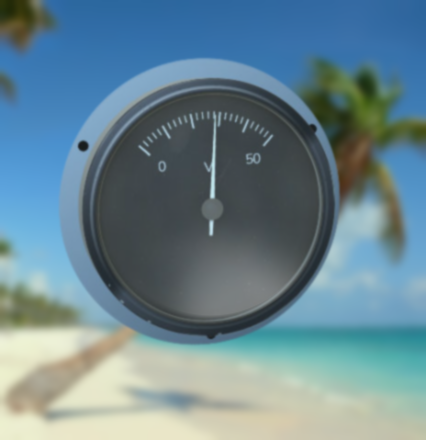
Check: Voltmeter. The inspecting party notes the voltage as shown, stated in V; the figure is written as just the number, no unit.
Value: 28
